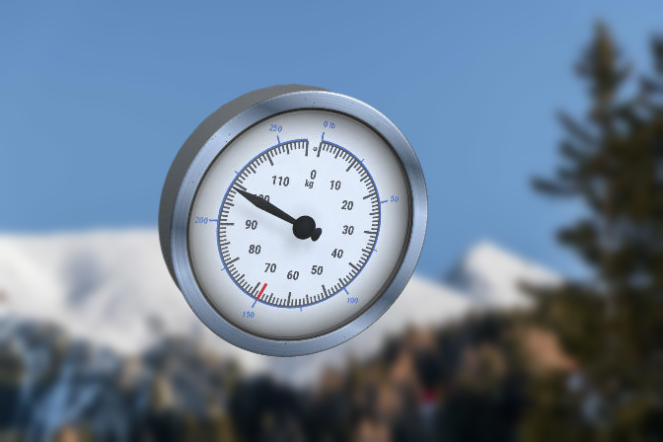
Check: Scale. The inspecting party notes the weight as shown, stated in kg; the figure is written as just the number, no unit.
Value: 99
